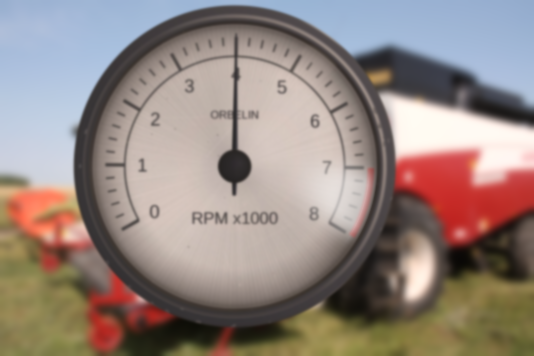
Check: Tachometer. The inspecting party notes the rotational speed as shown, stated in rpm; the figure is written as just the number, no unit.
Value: 4000
